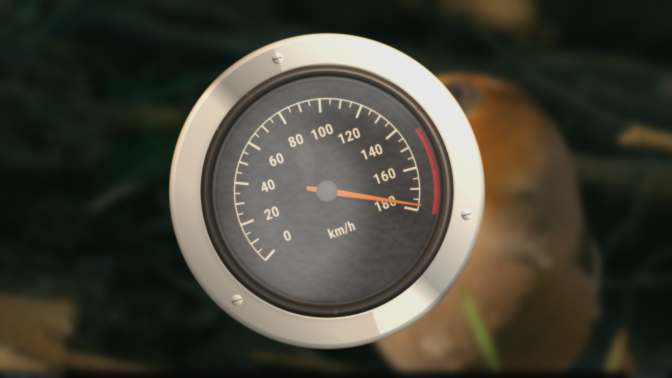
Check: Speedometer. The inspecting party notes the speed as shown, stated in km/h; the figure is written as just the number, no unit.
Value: 177.5
